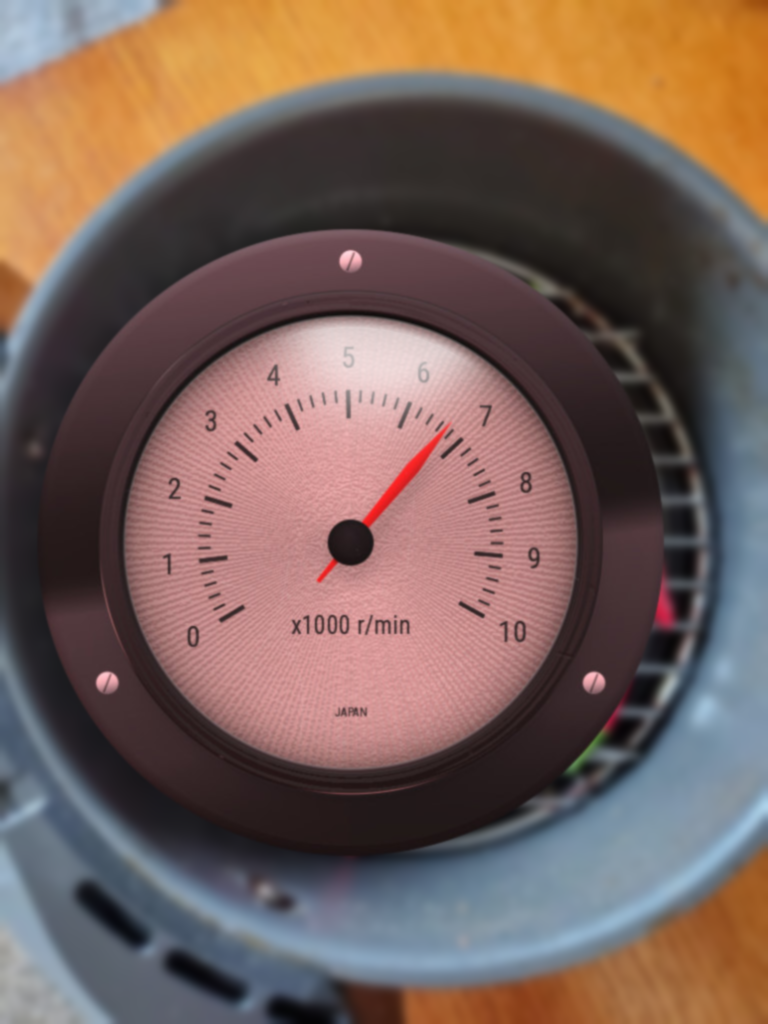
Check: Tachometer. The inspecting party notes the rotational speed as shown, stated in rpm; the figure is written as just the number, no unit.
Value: 6700
